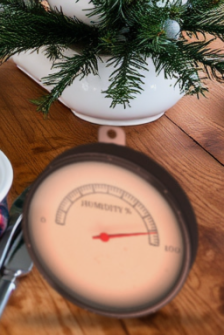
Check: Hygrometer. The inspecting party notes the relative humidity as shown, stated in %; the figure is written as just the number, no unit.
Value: 90
